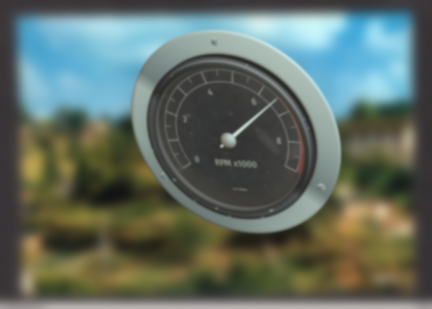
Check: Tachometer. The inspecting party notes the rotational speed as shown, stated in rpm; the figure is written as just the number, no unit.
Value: 6500
